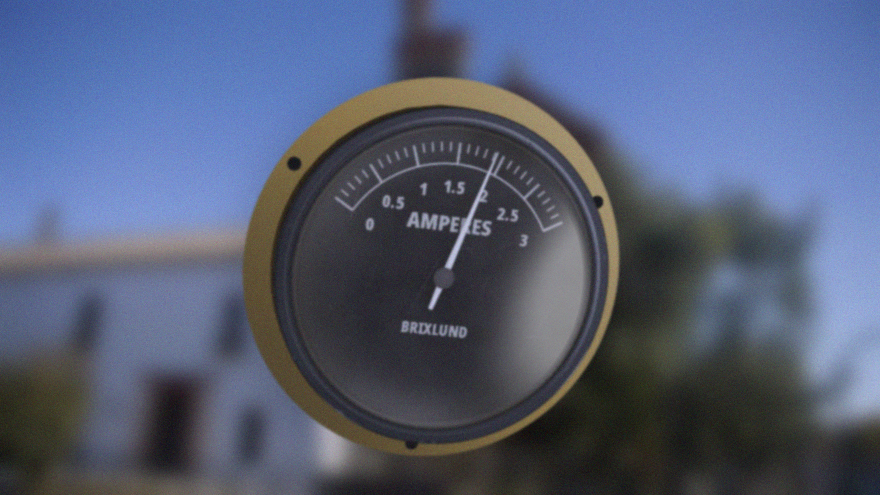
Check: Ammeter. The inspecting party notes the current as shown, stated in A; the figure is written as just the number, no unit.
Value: 1.9
